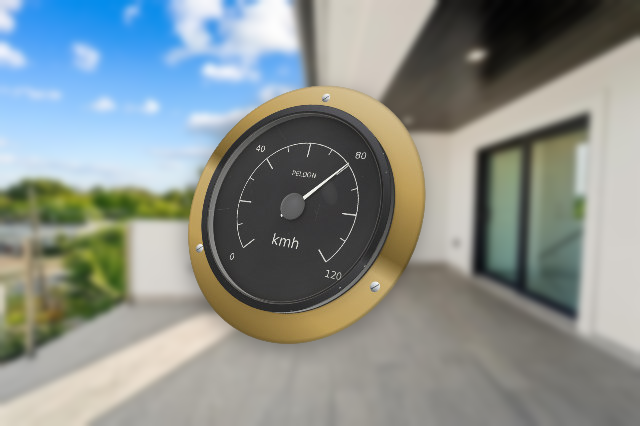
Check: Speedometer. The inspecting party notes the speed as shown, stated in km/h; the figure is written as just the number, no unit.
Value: 80
